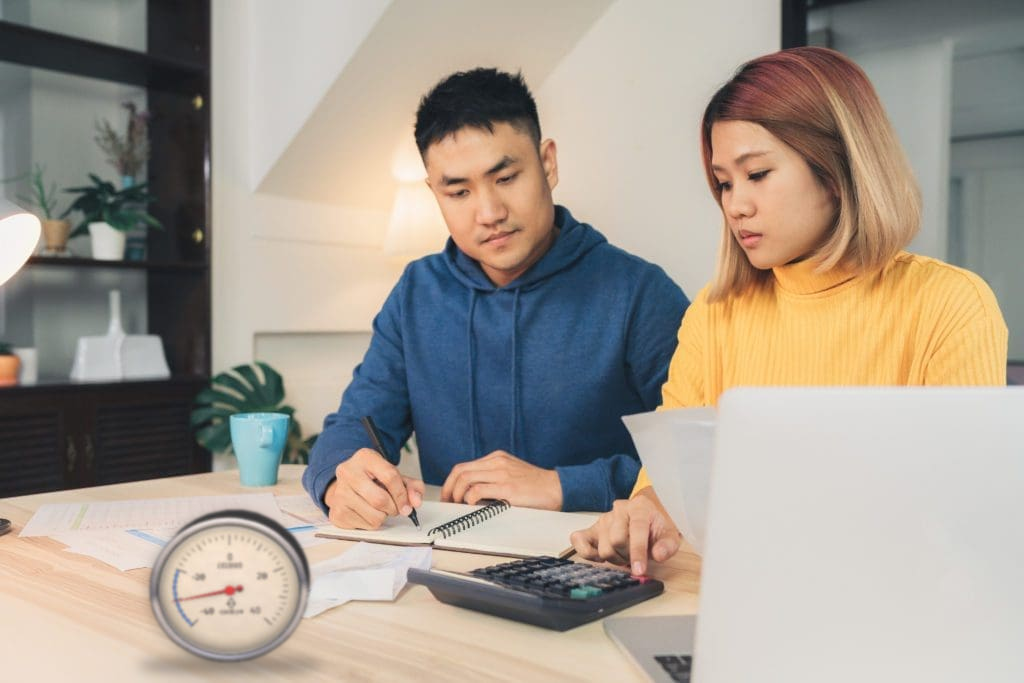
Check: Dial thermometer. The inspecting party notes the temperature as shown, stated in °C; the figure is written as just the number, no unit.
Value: -30
